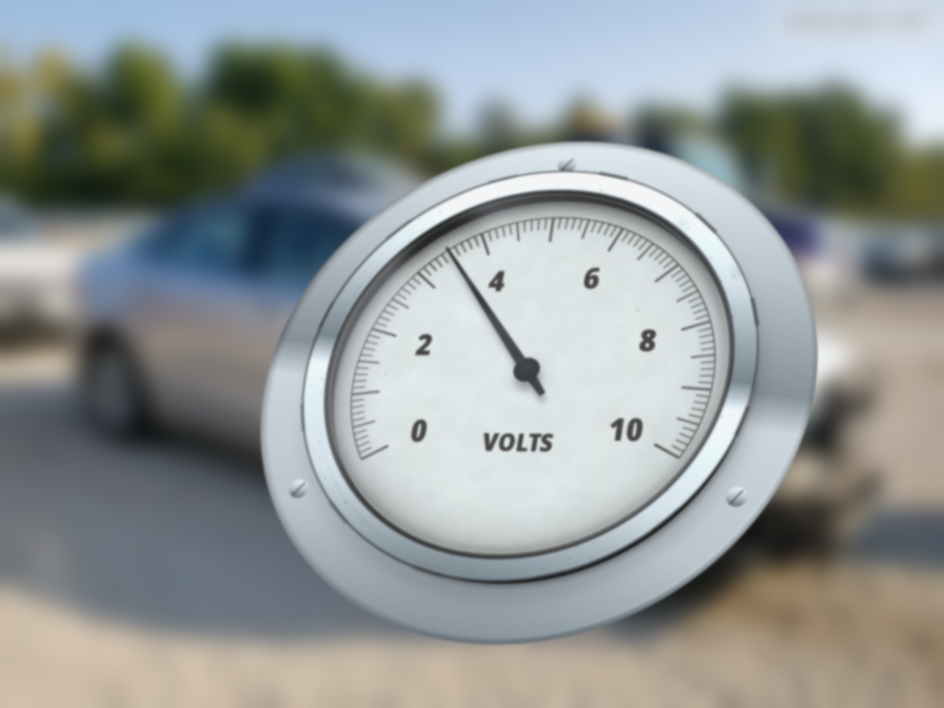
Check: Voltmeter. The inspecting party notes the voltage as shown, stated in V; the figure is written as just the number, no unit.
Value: 3.5
